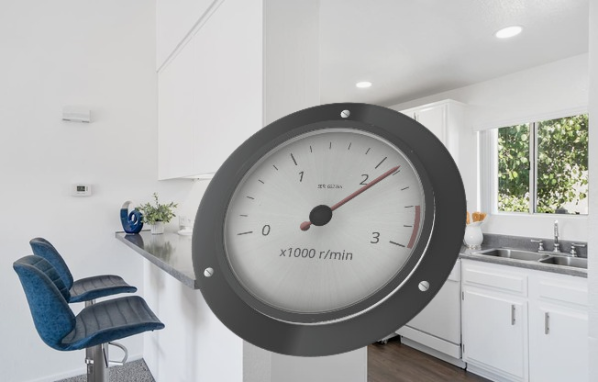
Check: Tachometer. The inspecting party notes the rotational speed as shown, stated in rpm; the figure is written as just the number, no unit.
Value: 2200
